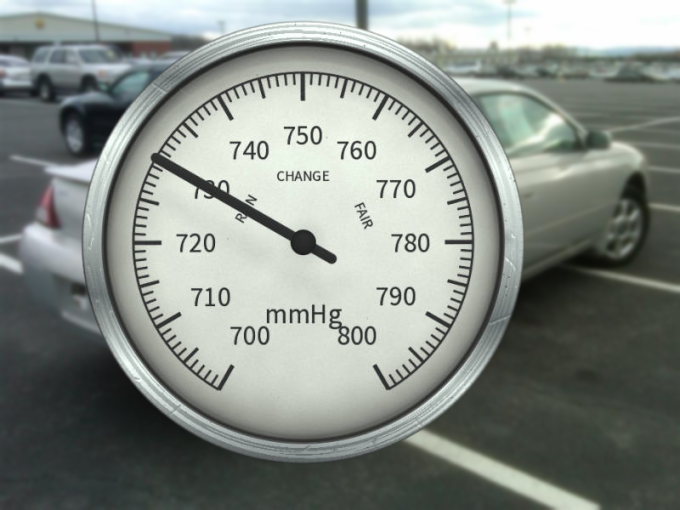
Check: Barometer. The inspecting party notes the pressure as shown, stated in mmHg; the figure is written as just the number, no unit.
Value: 730
